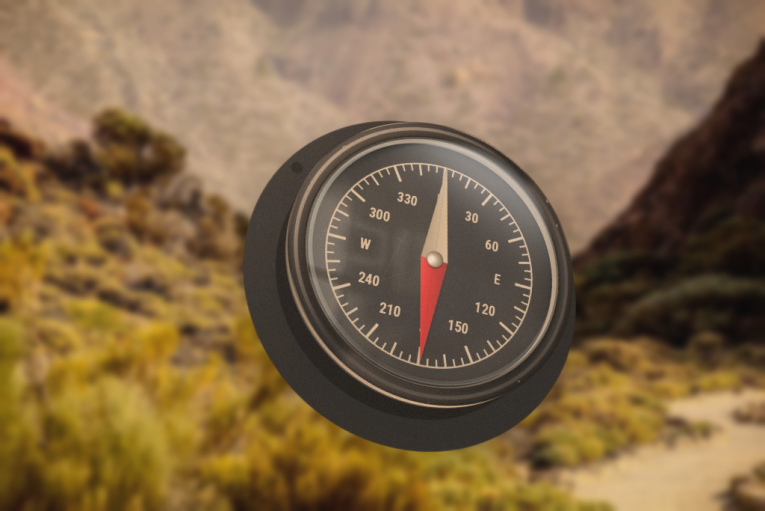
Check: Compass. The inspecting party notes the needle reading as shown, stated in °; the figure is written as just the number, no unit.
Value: 180
